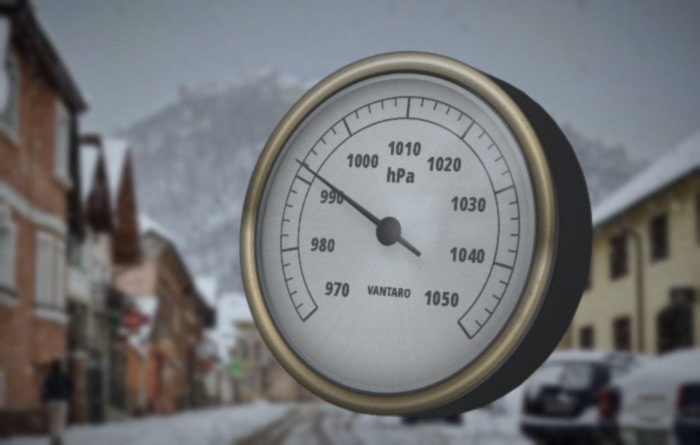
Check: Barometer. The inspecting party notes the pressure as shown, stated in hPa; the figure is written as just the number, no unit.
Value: 992
